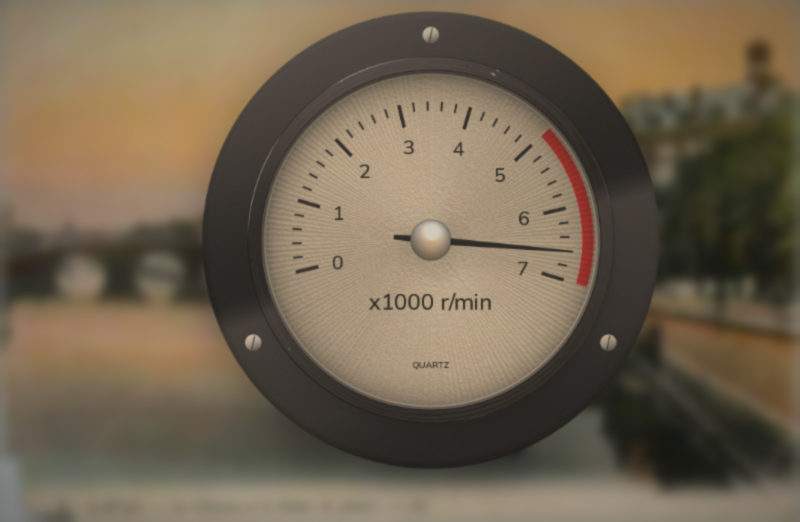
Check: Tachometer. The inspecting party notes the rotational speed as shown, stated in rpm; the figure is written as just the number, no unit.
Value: 6600
